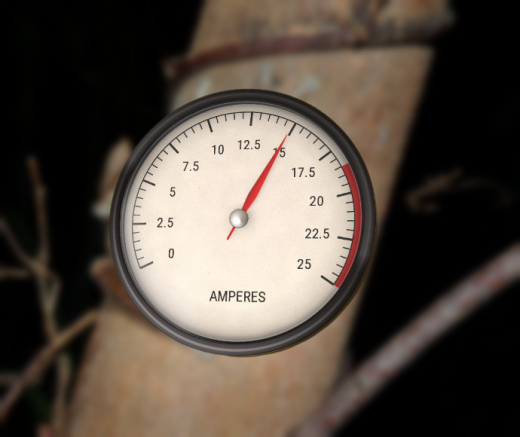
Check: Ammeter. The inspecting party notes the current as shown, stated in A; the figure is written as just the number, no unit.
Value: 15
